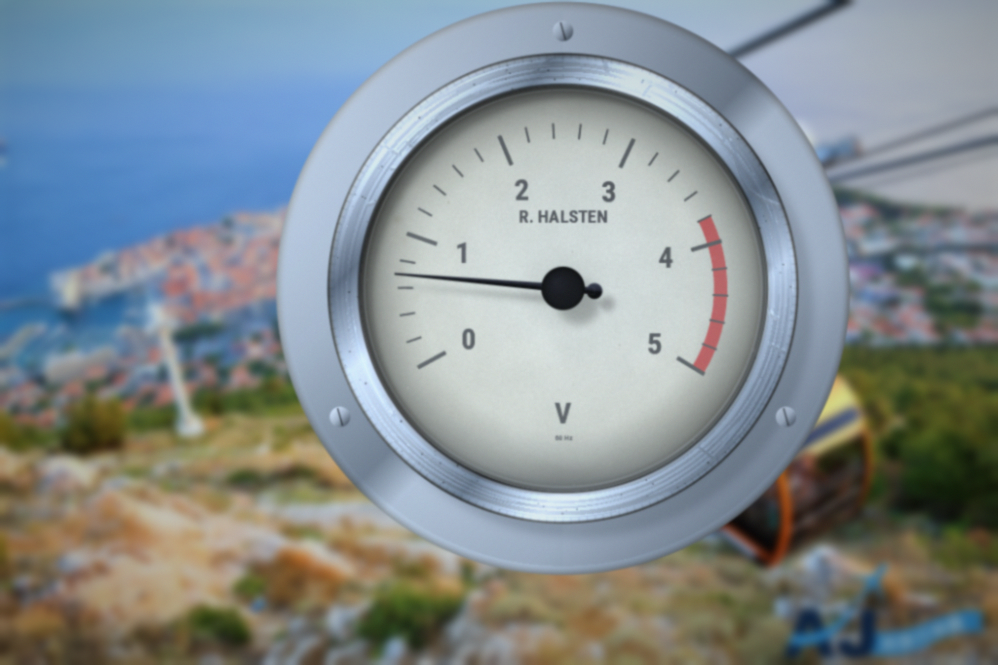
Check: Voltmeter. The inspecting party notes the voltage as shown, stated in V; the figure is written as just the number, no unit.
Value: 0.7
